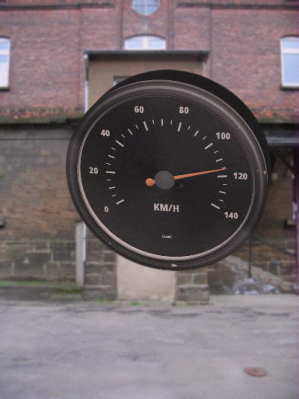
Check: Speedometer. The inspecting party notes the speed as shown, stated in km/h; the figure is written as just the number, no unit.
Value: 115
